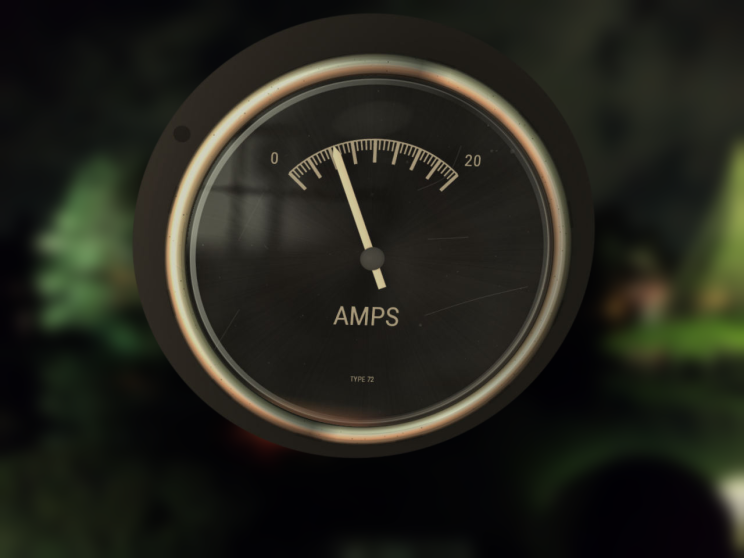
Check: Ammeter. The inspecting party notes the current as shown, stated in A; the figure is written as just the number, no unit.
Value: 5.5
